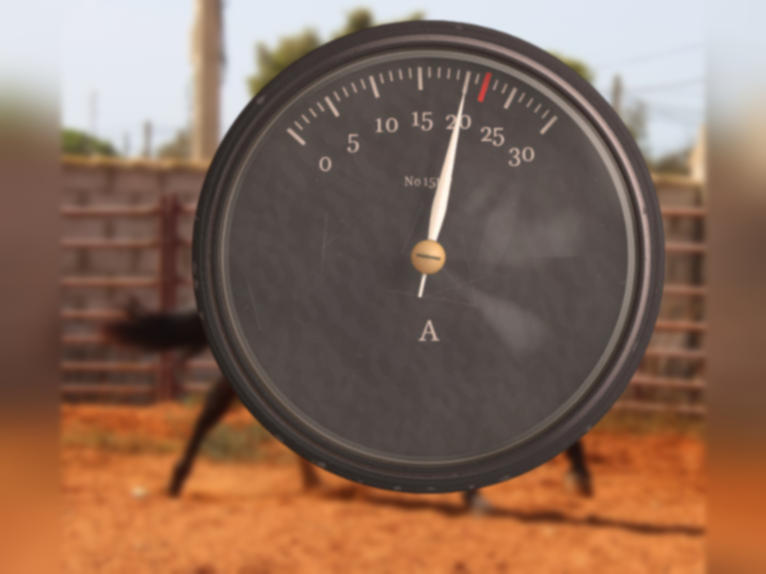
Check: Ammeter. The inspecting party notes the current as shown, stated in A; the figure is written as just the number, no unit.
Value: 20
